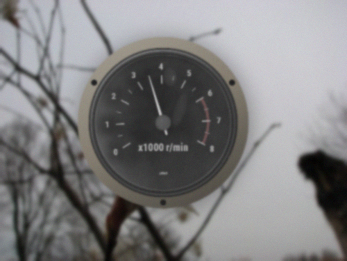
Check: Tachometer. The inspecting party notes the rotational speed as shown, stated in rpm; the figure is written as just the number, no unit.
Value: 3500
